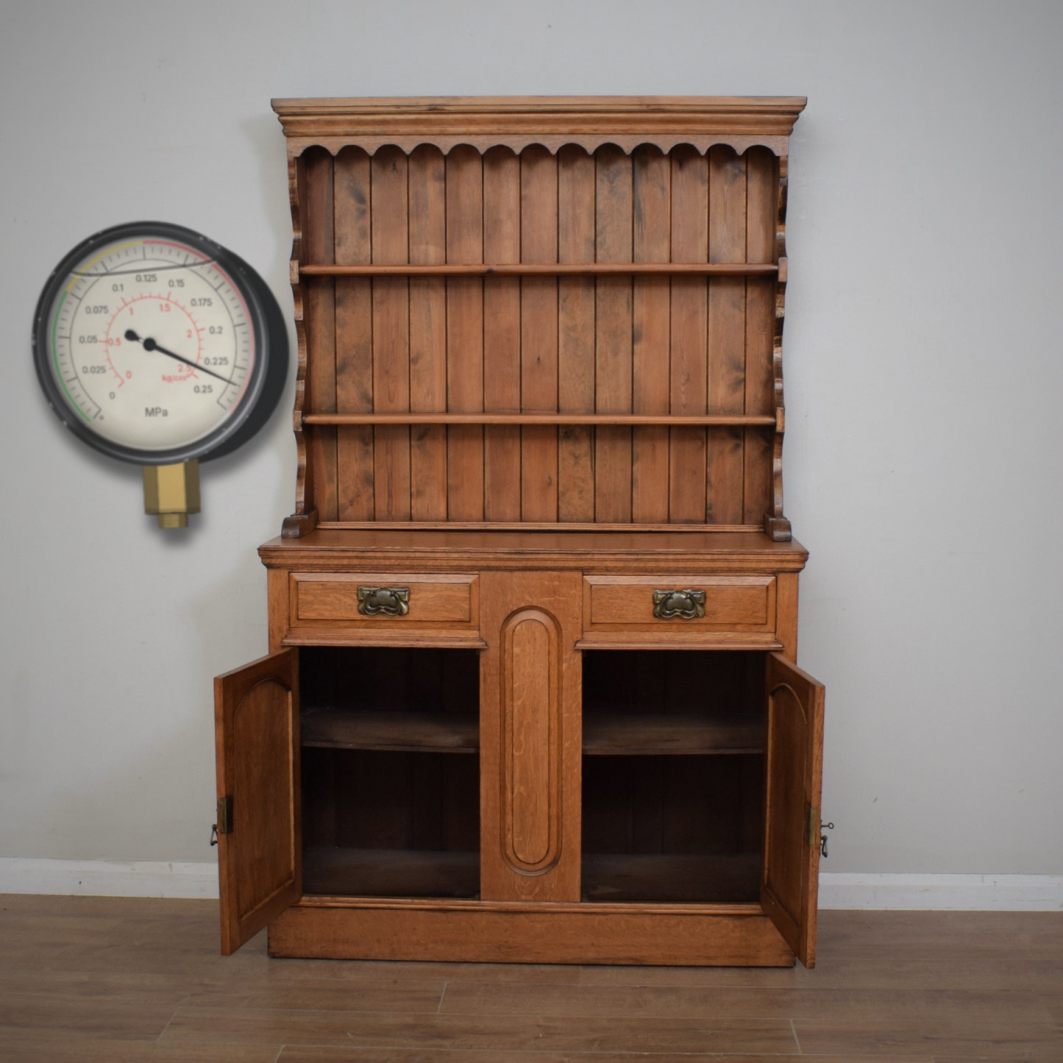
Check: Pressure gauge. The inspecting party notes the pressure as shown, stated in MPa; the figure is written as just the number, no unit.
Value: 0.235
